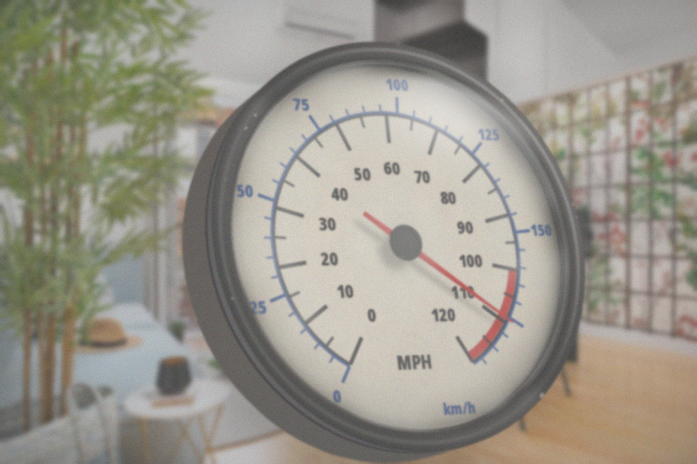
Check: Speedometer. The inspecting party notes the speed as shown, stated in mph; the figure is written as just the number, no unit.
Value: 110
